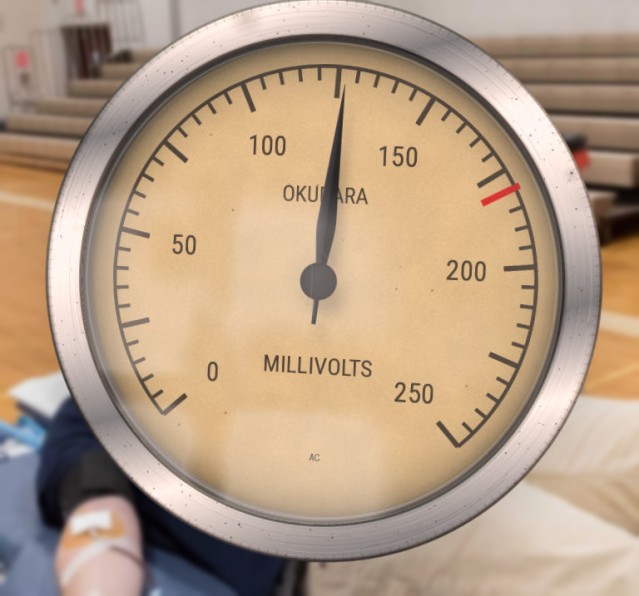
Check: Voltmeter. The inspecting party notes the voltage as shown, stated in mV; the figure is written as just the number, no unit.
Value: 127.5
